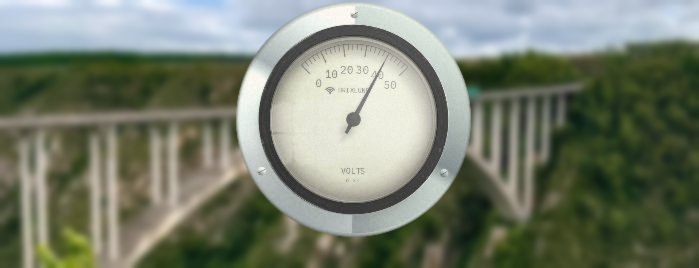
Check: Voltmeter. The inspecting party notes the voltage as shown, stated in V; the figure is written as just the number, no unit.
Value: 40
